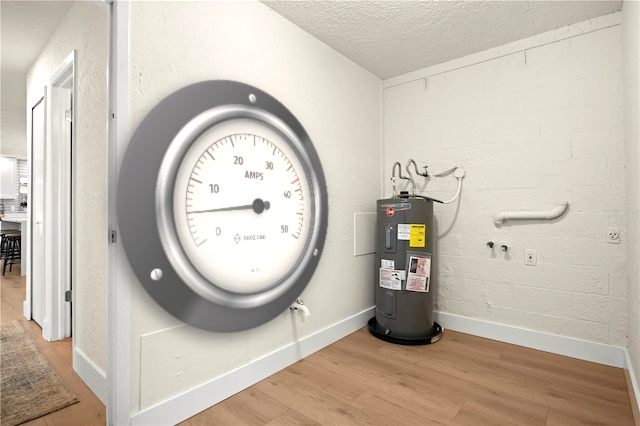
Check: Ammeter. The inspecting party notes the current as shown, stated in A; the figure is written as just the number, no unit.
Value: 5
